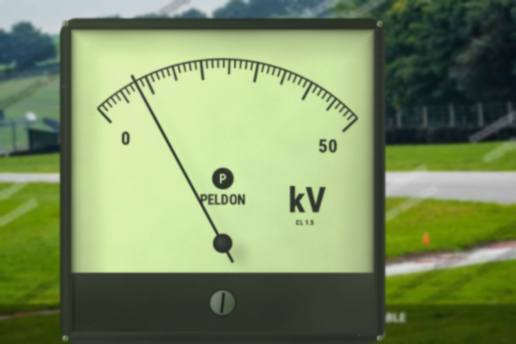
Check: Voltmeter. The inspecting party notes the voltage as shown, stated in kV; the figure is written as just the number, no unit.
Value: 8
